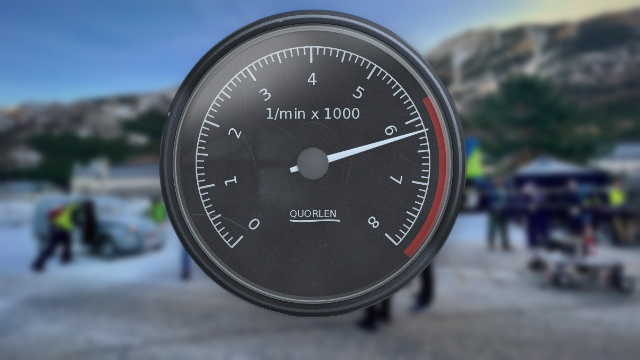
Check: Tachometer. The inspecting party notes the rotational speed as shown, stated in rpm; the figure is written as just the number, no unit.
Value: 6200
